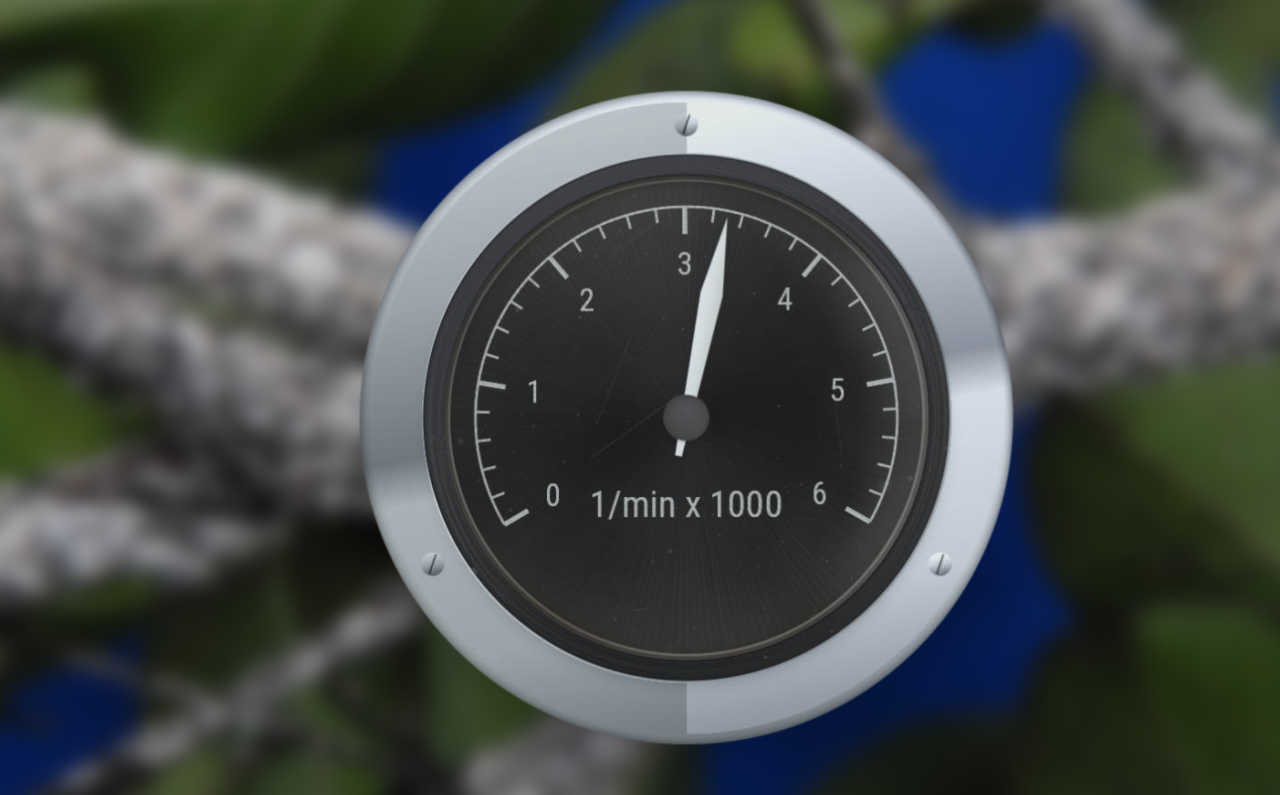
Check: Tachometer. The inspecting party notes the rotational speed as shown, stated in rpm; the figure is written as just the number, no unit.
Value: 3300
